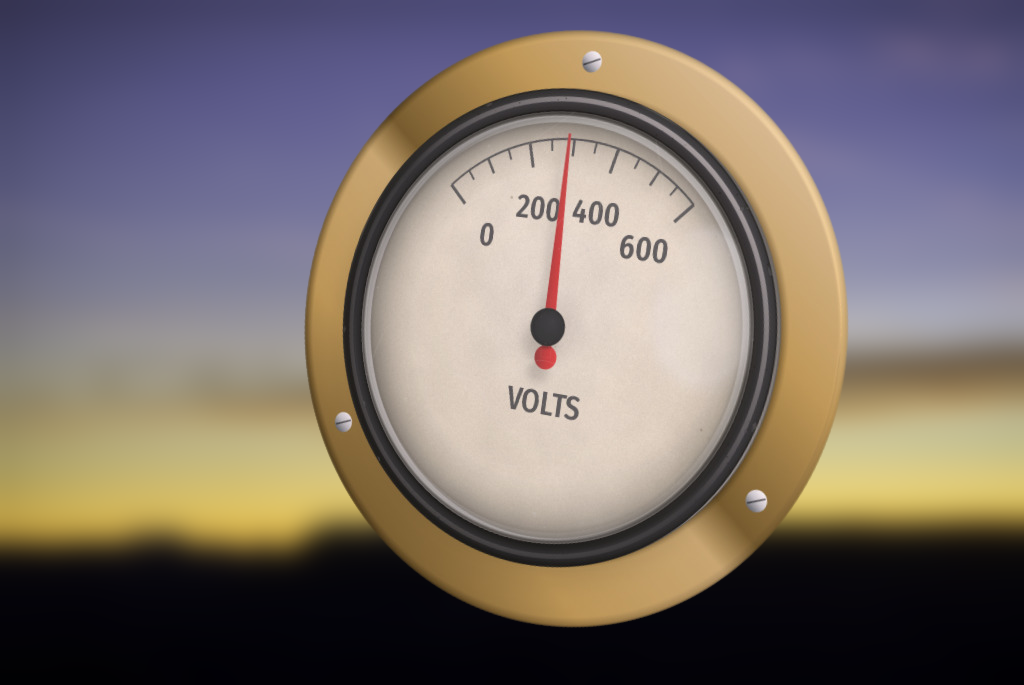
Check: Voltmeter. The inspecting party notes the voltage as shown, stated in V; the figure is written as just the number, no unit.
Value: 300
